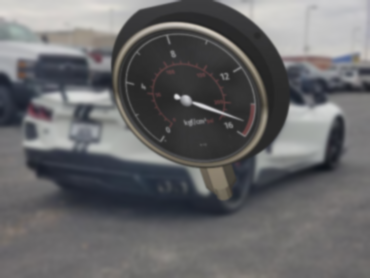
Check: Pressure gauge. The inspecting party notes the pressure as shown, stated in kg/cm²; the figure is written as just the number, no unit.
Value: 15
